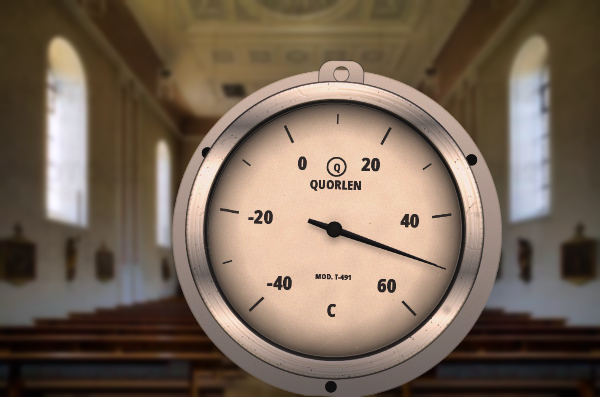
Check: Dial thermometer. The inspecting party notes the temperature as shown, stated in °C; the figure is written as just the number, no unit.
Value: 50
